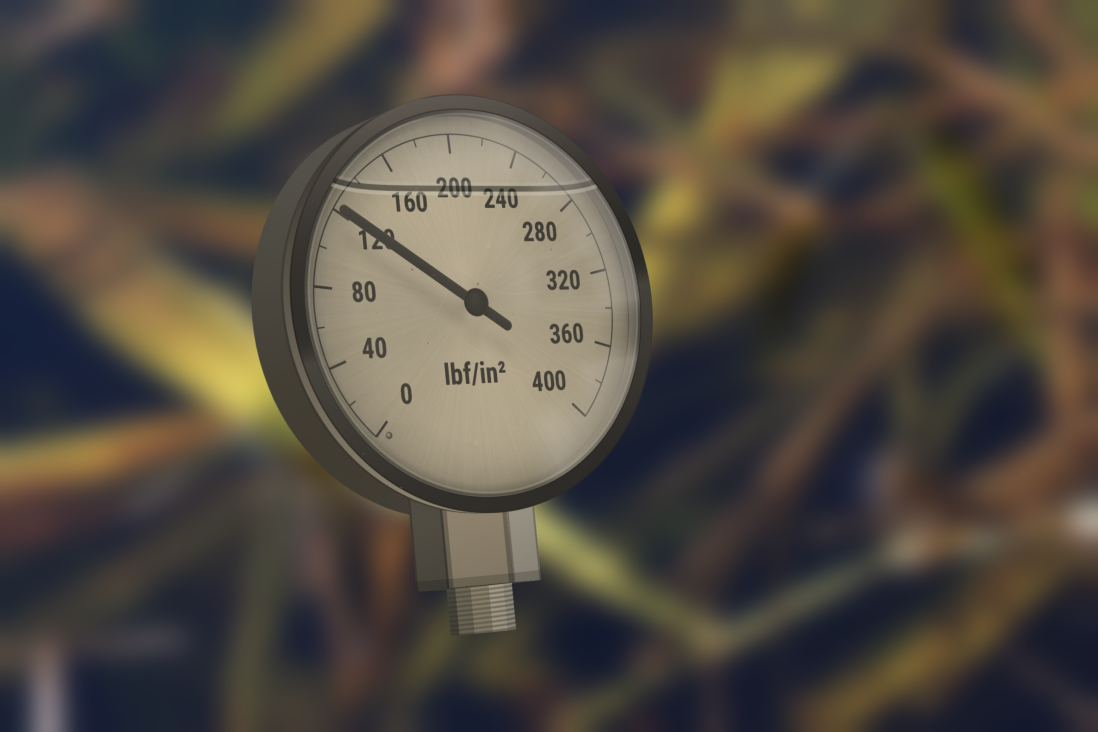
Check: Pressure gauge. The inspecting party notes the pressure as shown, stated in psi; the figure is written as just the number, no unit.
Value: 120
